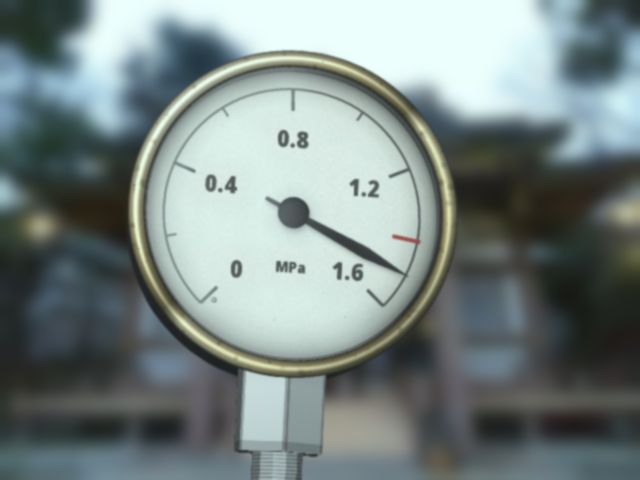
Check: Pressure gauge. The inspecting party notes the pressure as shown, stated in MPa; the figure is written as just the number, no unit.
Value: 1.5
